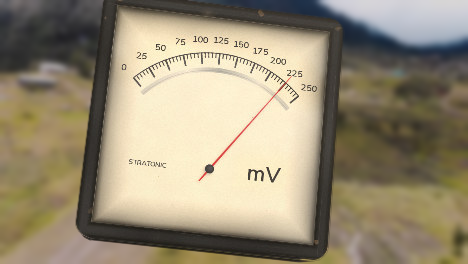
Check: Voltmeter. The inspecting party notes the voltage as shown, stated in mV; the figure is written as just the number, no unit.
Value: 225
